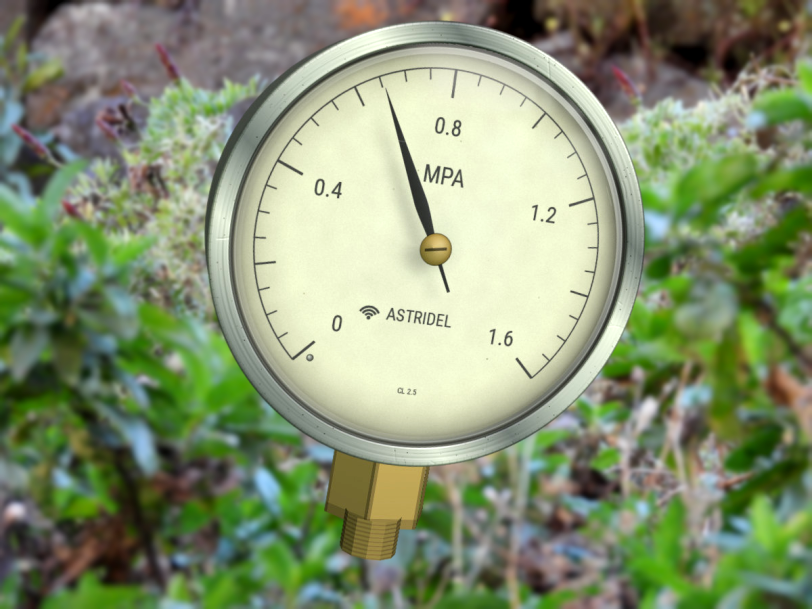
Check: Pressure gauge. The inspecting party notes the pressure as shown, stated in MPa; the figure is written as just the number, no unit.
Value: 0.65
